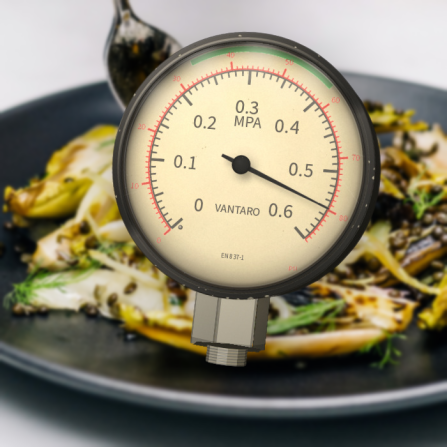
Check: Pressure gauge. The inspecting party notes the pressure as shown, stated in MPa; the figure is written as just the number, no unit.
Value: 0.55
